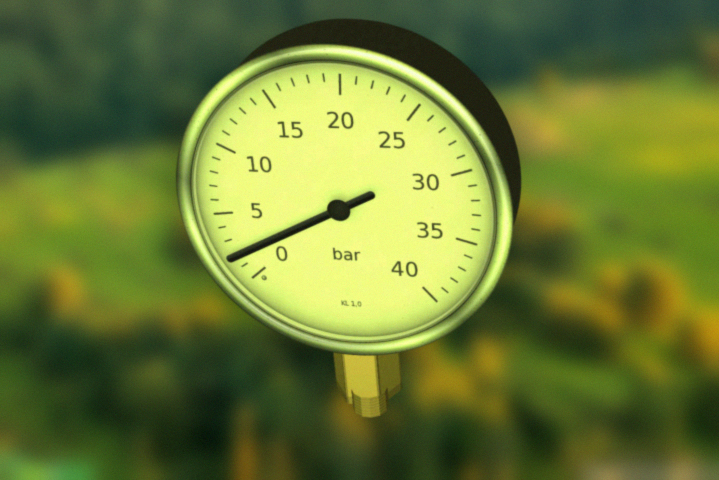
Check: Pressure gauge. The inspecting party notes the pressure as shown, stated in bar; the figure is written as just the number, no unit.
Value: 2
